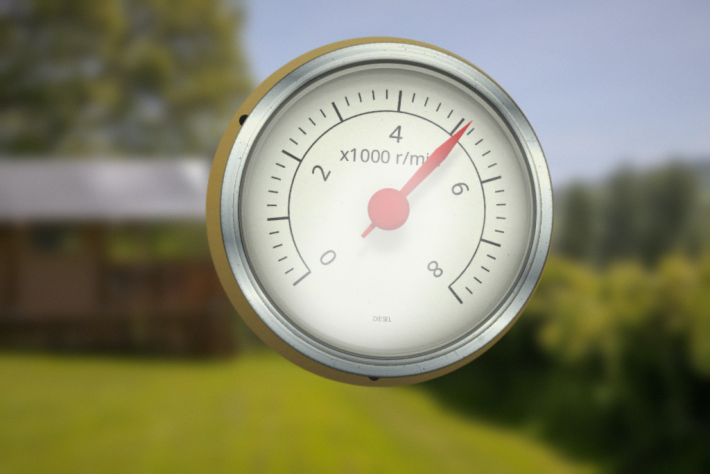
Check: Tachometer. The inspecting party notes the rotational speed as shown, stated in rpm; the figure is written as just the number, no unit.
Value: 5100
